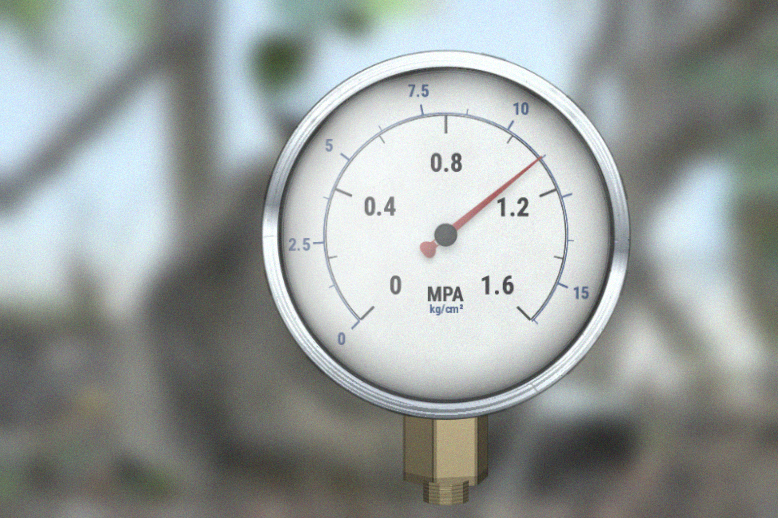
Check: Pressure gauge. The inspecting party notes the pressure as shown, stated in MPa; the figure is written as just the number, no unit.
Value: 1.1
